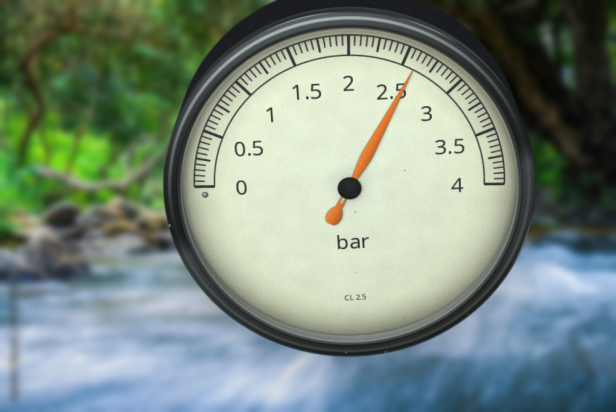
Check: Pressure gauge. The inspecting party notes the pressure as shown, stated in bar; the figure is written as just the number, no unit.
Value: 2.6
